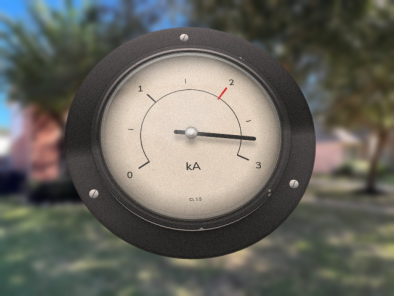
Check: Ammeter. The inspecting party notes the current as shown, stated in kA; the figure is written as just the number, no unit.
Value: 2.75
